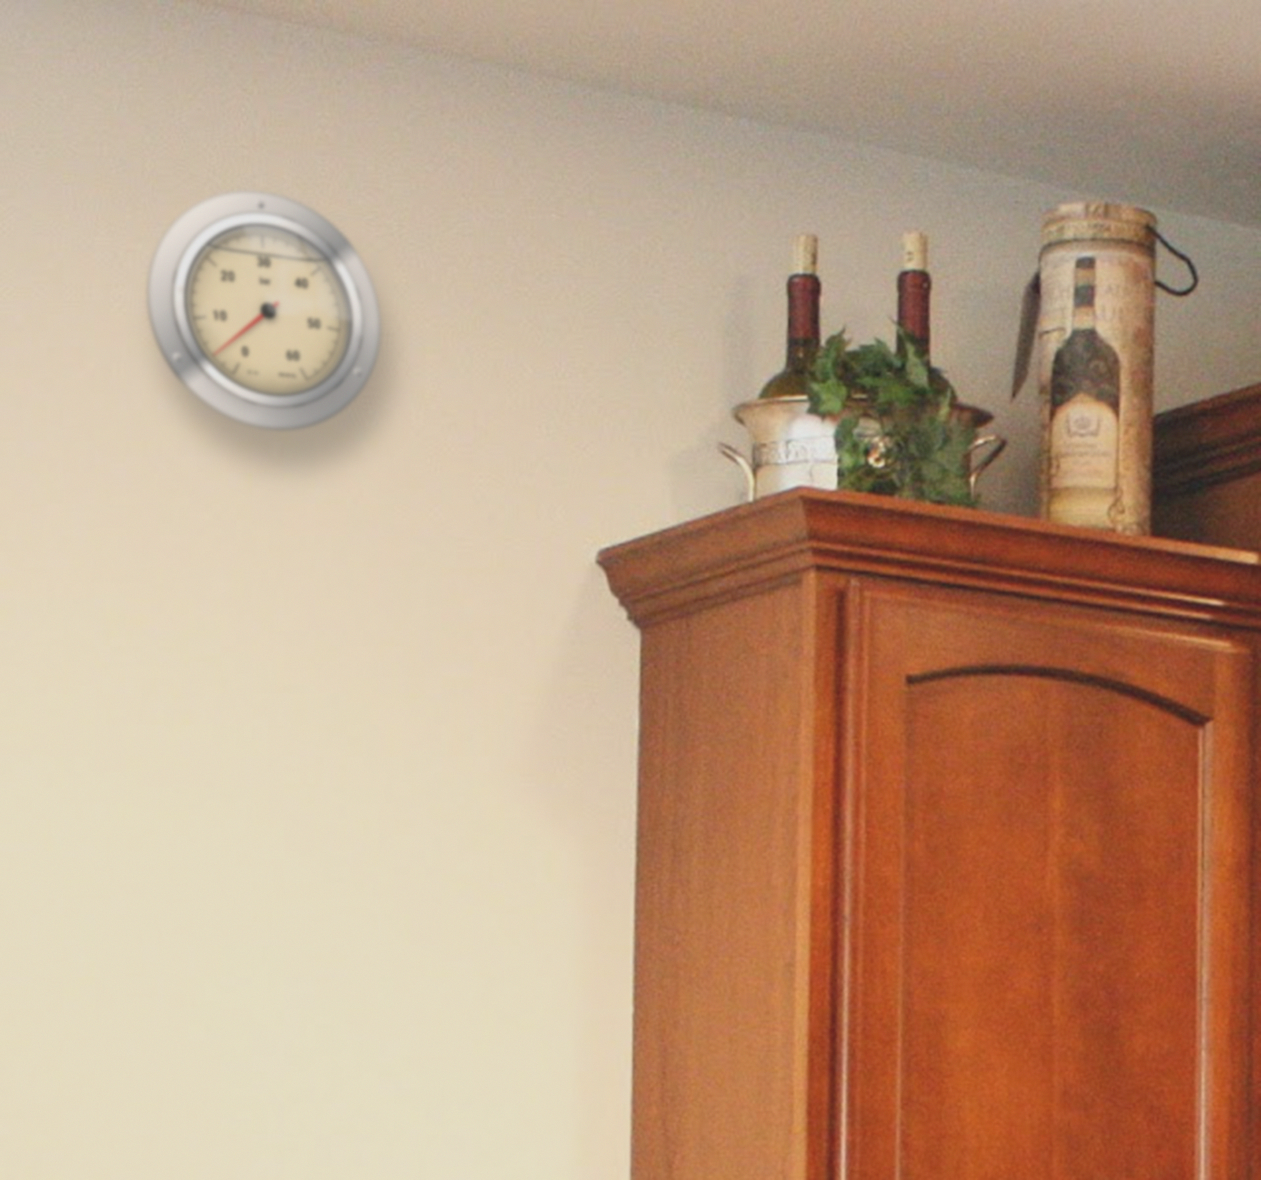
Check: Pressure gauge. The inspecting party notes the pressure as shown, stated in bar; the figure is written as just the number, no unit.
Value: 4
